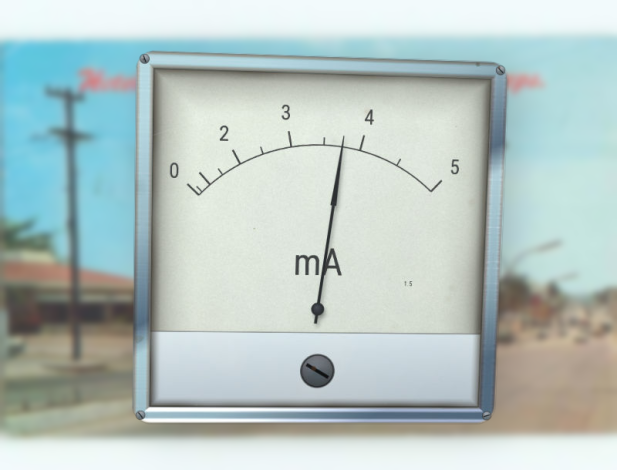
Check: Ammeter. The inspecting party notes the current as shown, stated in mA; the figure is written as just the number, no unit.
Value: 3.75
